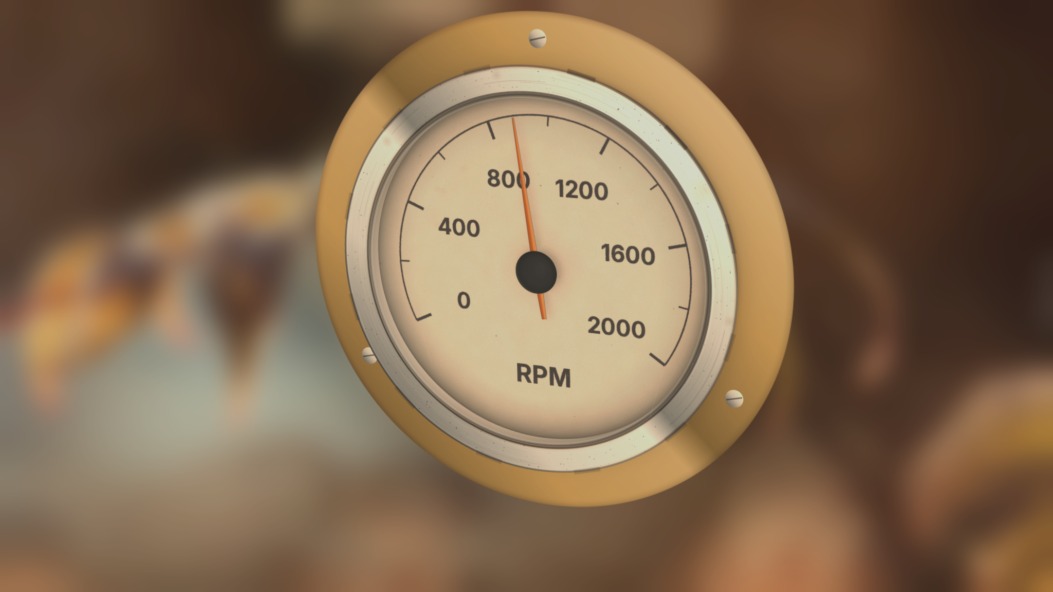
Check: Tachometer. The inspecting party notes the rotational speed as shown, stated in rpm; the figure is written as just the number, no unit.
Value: 900
